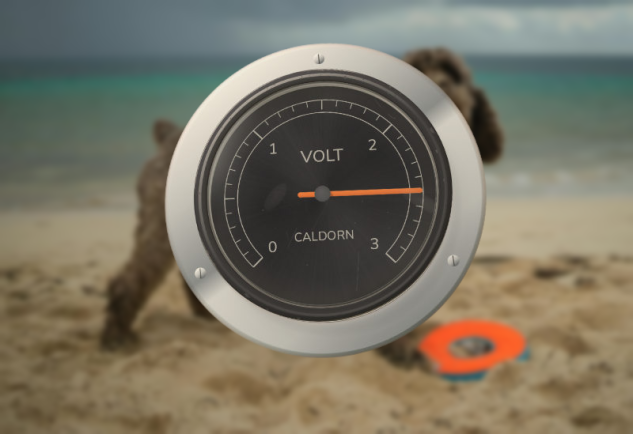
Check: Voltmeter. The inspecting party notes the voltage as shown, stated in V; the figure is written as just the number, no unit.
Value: 2.5
